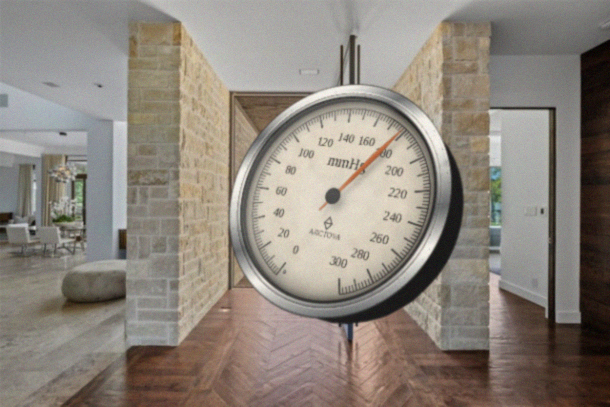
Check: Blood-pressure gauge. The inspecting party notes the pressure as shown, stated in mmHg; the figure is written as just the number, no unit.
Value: 180
